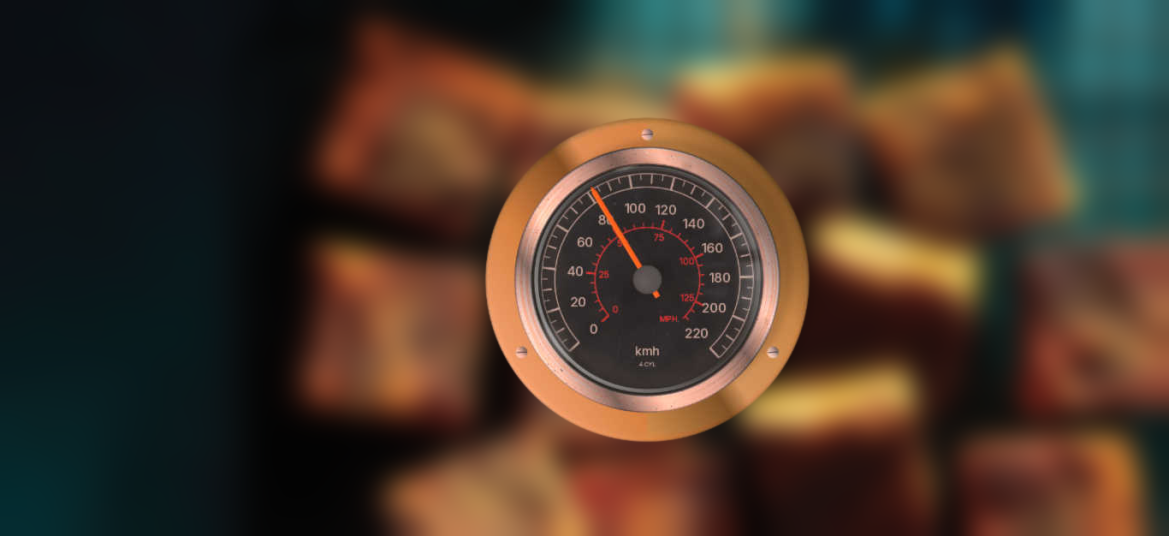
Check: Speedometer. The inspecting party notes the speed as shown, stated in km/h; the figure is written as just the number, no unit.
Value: 82.5
